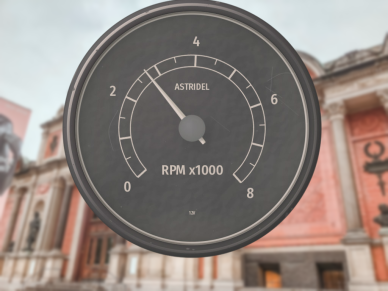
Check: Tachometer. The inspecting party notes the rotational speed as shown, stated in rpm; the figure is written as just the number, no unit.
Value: 2750
